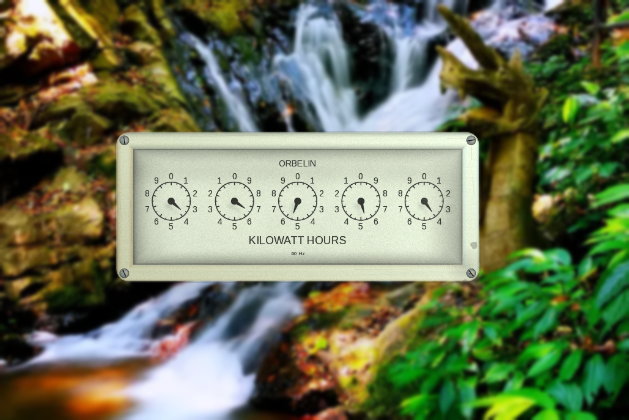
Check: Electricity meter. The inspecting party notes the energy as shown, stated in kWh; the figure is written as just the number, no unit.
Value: 36554
